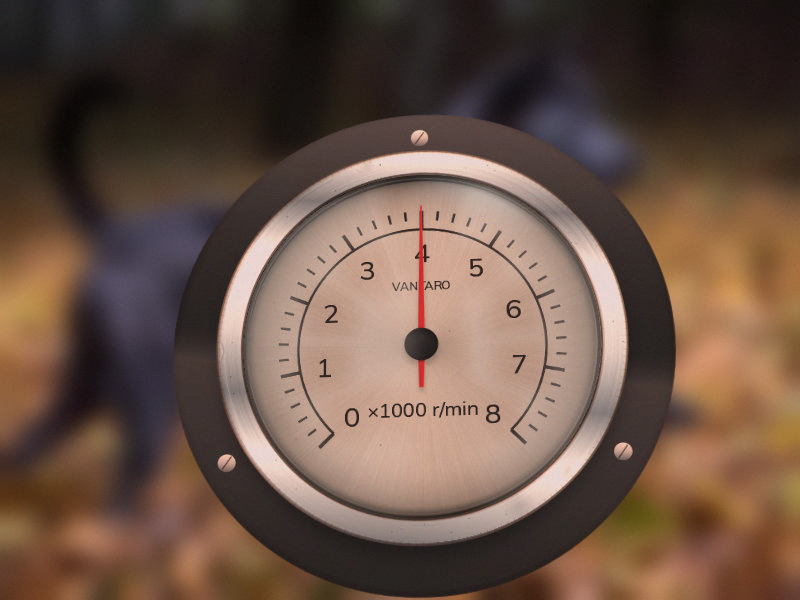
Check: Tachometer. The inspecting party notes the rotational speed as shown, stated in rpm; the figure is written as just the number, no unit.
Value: 4000
